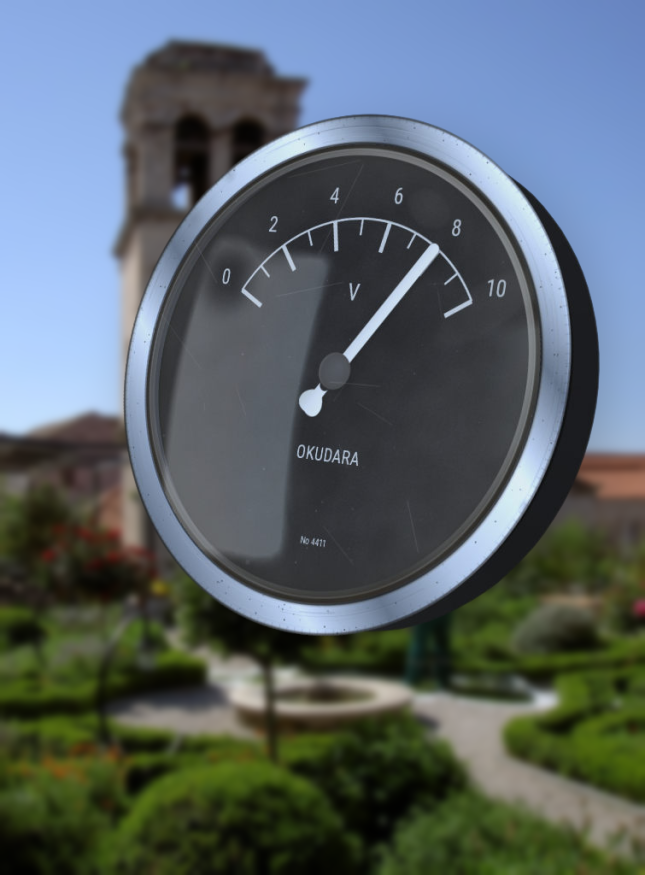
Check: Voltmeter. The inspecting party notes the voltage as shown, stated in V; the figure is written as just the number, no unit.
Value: 8
